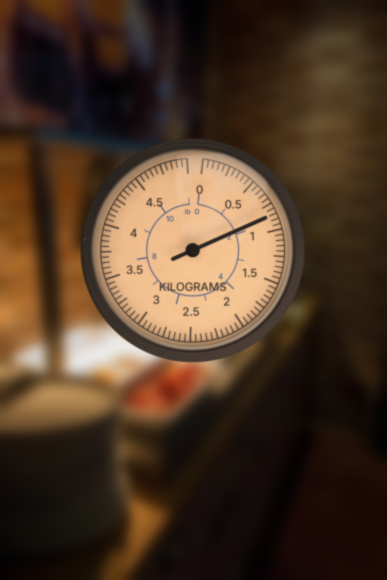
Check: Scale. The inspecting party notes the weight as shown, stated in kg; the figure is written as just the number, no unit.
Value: 0.85
